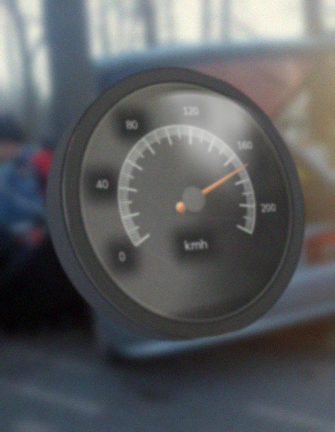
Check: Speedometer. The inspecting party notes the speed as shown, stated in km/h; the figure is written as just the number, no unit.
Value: 170
